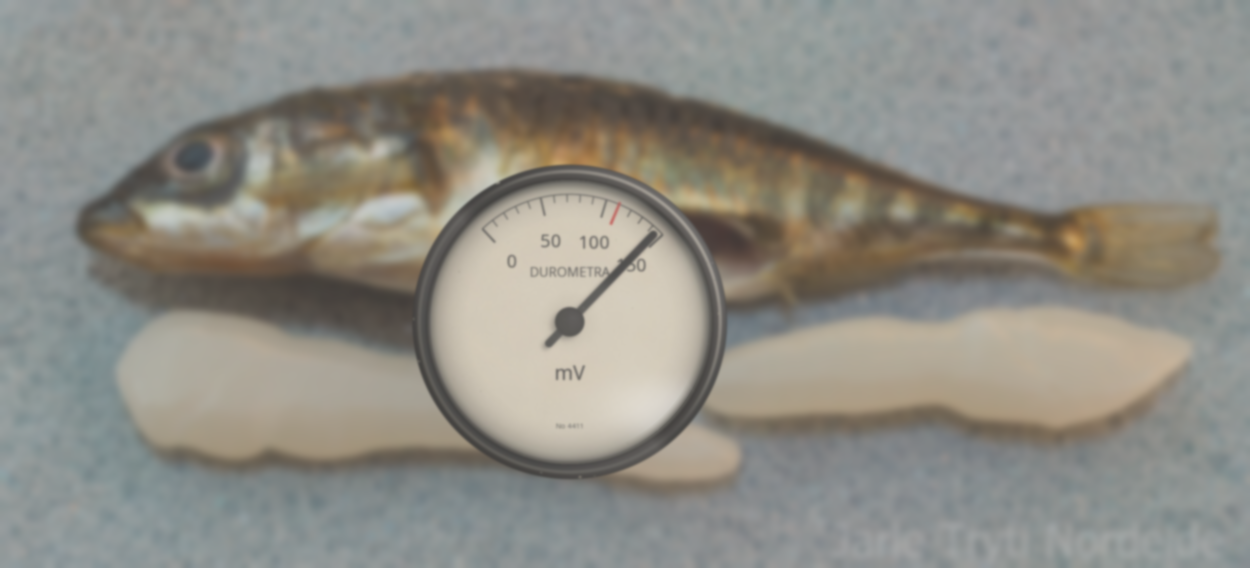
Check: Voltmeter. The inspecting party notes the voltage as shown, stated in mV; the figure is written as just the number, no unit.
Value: 145
